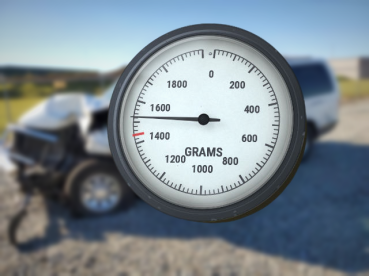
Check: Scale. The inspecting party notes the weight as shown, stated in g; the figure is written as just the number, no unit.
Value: 1520
